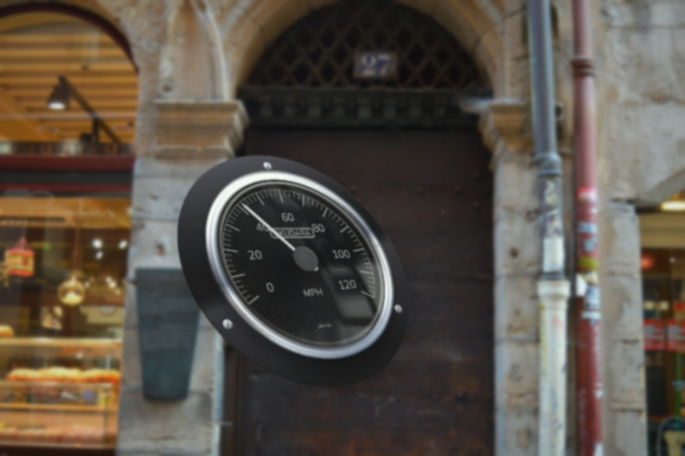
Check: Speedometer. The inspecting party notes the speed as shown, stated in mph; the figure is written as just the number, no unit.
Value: 40
